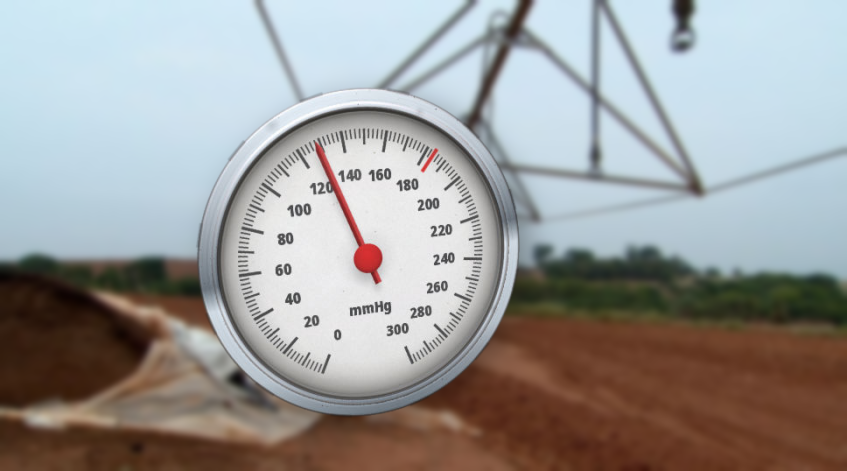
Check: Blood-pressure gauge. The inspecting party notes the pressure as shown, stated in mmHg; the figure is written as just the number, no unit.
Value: 128
